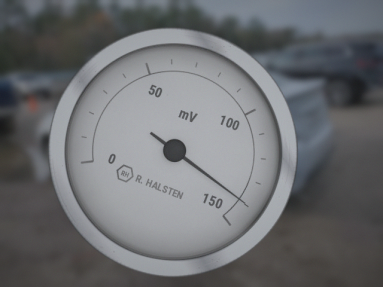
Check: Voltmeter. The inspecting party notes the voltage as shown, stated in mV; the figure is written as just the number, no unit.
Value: 140
